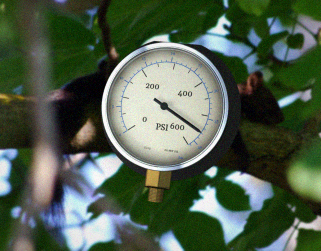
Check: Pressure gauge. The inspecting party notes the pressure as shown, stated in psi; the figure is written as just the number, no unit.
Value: 550
